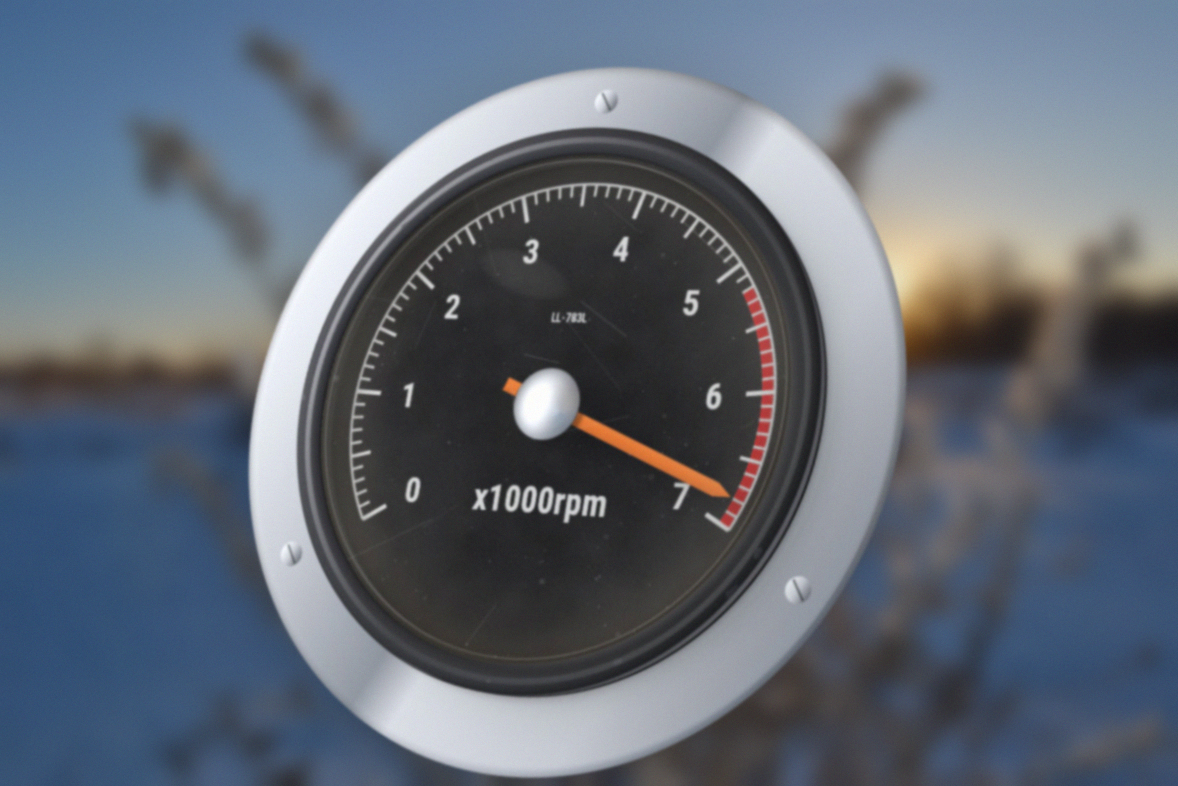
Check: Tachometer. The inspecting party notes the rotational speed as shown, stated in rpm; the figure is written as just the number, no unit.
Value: 6800
